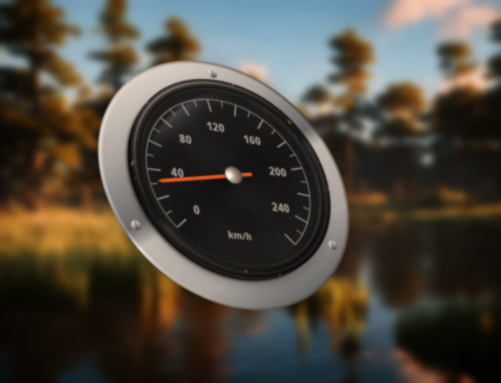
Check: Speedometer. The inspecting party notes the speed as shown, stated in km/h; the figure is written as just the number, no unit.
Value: 30
